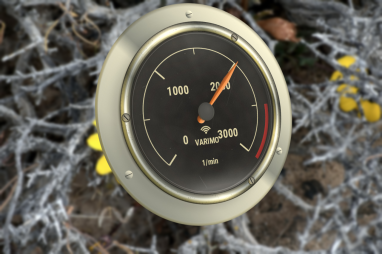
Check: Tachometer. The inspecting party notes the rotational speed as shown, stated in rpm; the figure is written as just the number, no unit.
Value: 2000
